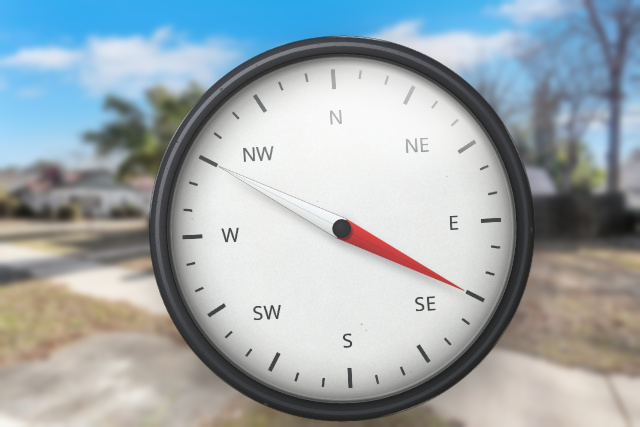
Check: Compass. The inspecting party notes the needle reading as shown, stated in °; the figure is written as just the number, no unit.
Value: 120
